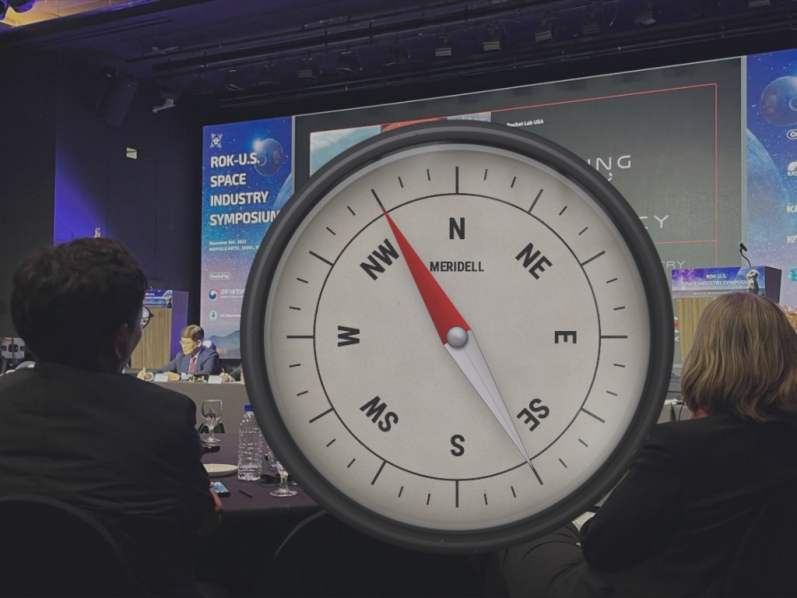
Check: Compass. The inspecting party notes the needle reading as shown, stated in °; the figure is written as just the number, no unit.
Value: 330
